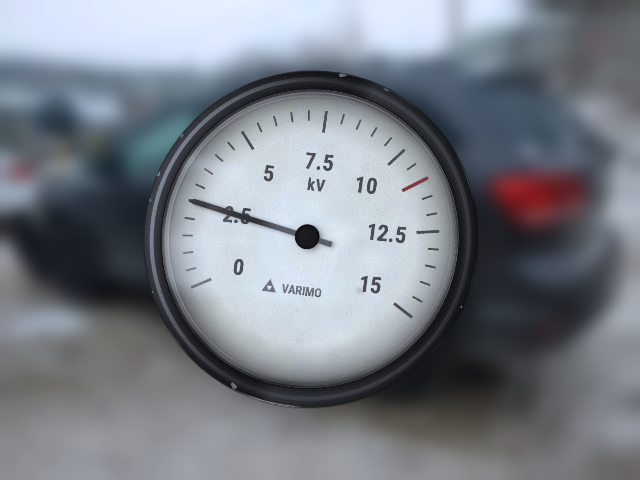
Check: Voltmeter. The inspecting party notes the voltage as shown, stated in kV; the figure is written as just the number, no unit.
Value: 2.5
